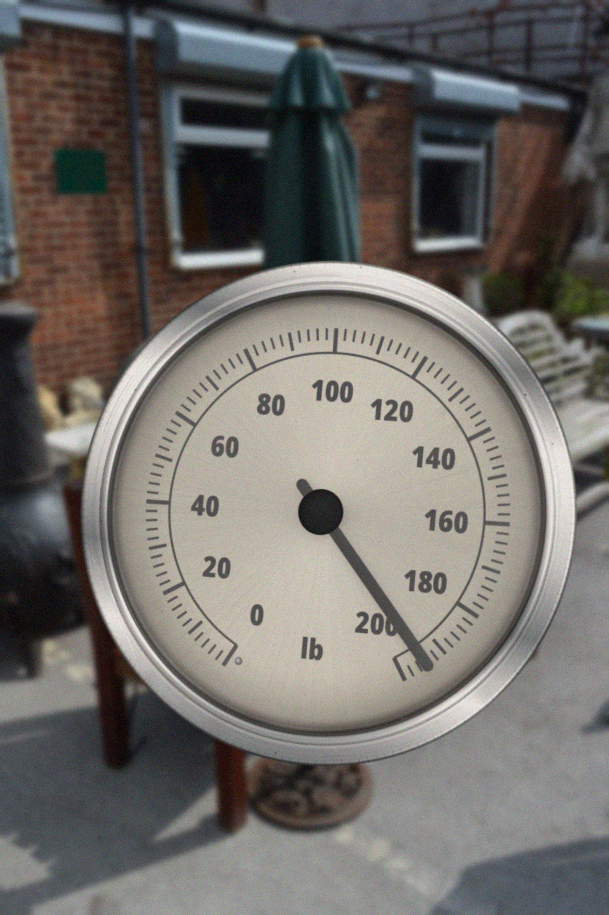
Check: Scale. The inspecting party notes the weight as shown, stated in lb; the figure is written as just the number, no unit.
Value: 194
